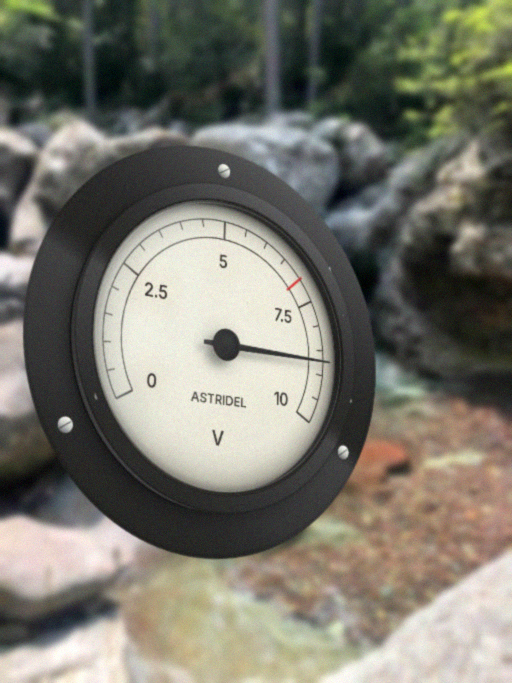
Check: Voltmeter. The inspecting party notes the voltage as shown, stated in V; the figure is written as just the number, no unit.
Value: 8.75
